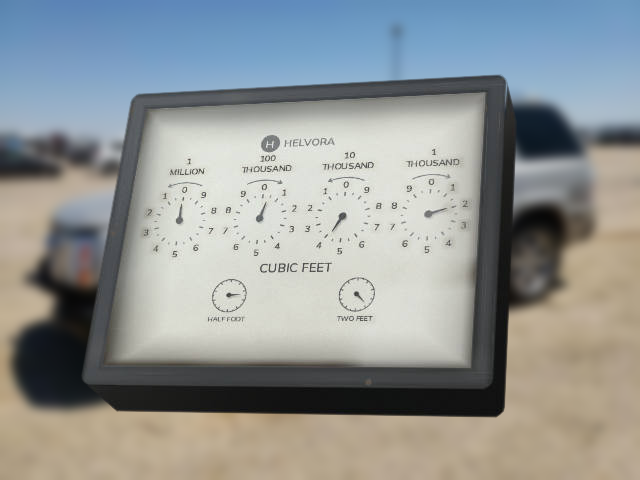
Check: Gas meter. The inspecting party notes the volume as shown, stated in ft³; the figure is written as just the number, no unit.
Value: 4200
